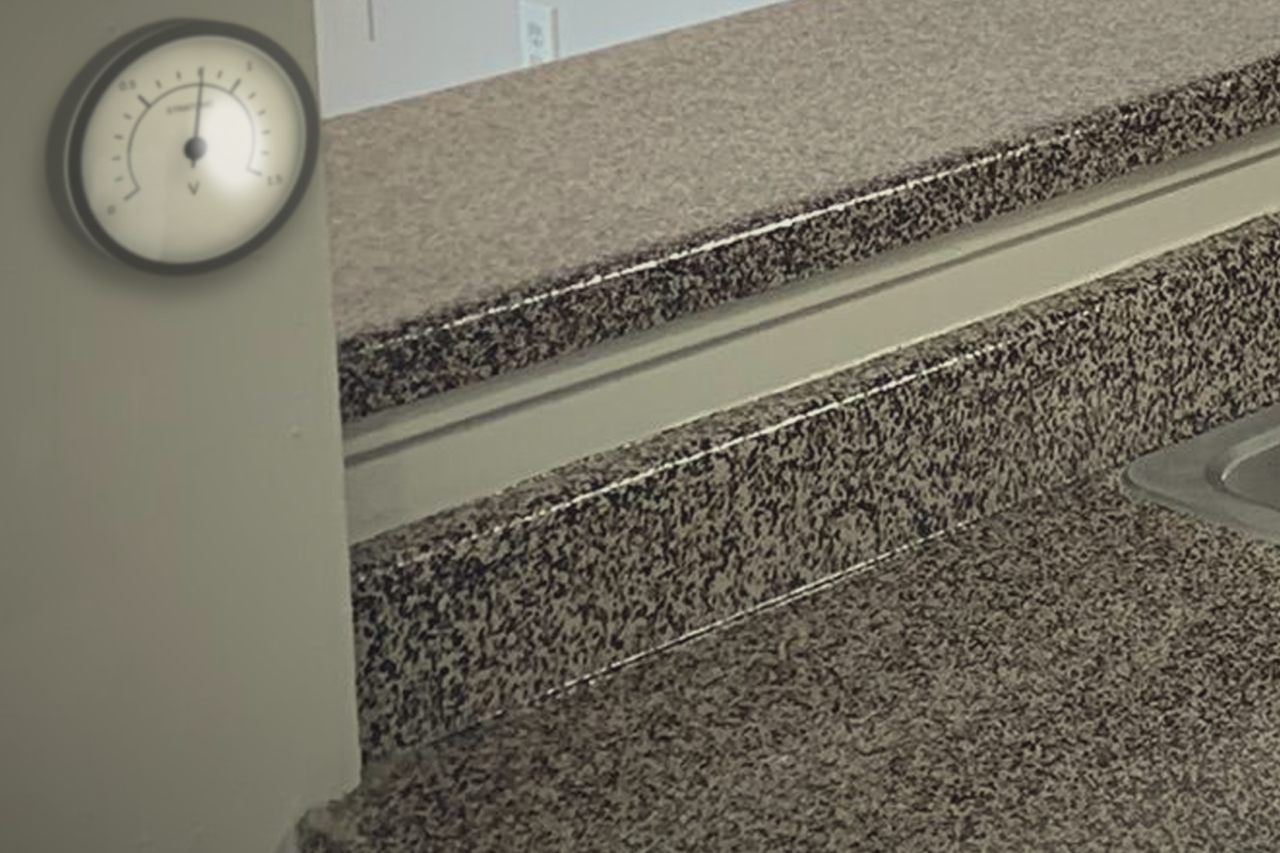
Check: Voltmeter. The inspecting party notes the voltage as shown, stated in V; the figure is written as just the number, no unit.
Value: 0.8
